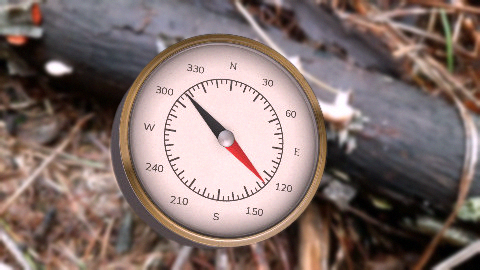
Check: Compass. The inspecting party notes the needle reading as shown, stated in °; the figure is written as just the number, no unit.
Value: 130
